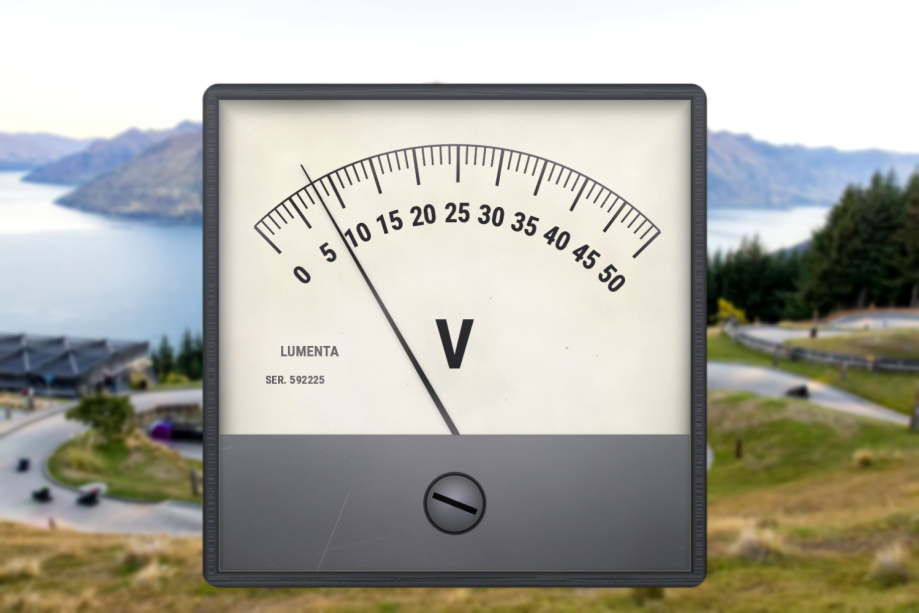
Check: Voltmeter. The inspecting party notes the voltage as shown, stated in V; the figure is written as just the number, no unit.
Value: 8
